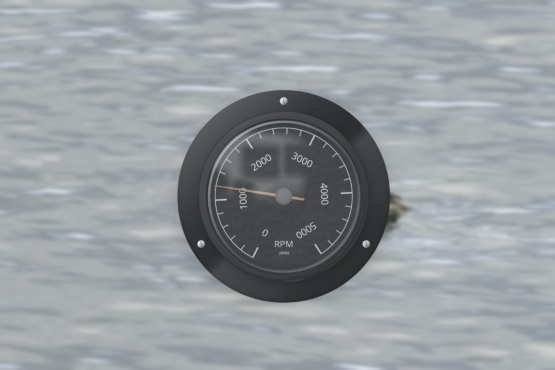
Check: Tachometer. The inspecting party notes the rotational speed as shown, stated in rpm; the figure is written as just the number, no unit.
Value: 1200
